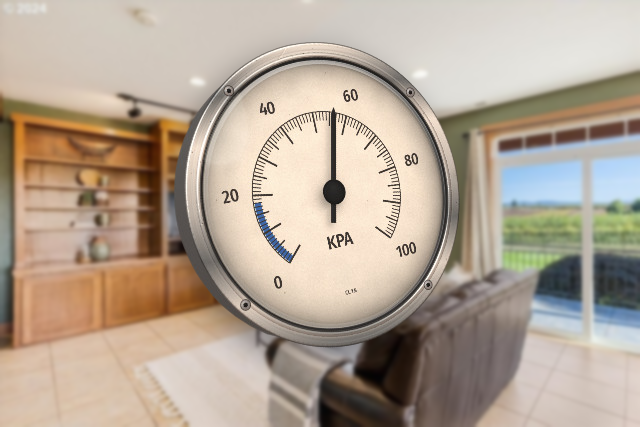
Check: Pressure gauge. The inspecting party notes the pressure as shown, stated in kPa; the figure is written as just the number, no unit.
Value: 55
